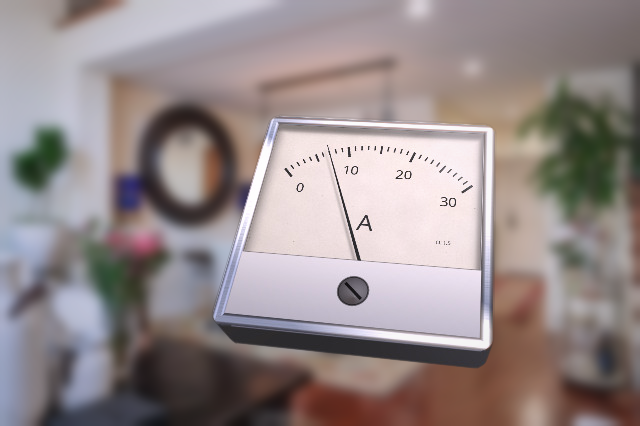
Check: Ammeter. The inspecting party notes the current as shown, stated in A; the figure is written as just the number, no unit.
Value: 7
